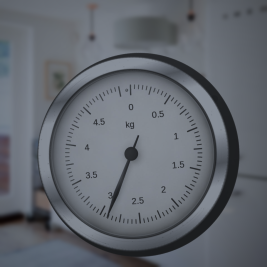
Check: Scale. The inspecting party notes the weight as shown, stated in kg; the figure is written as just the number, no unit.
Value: 2.9
